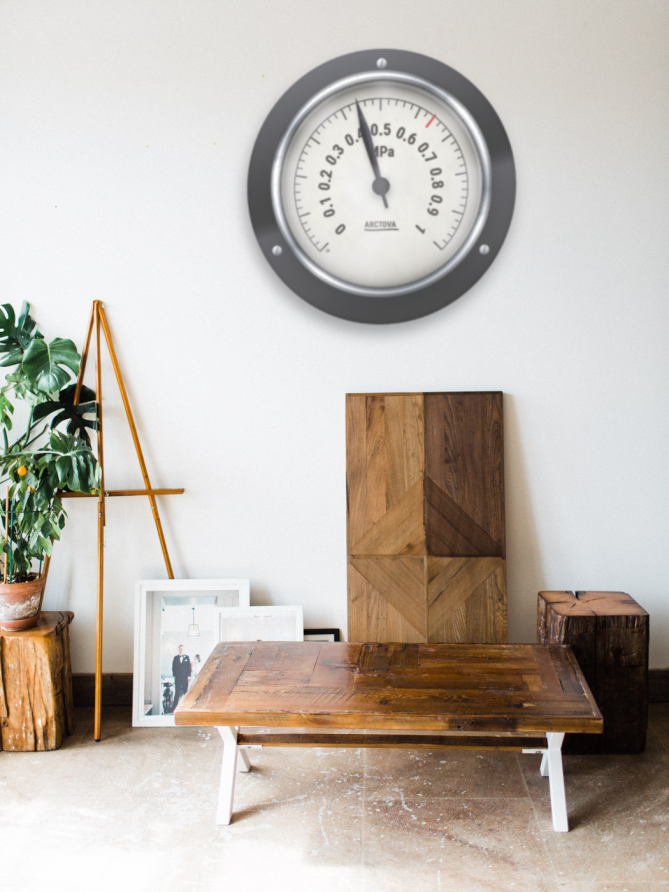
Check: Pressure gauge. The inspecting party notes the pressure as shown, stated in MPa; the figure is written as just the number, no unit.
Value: 0.44
